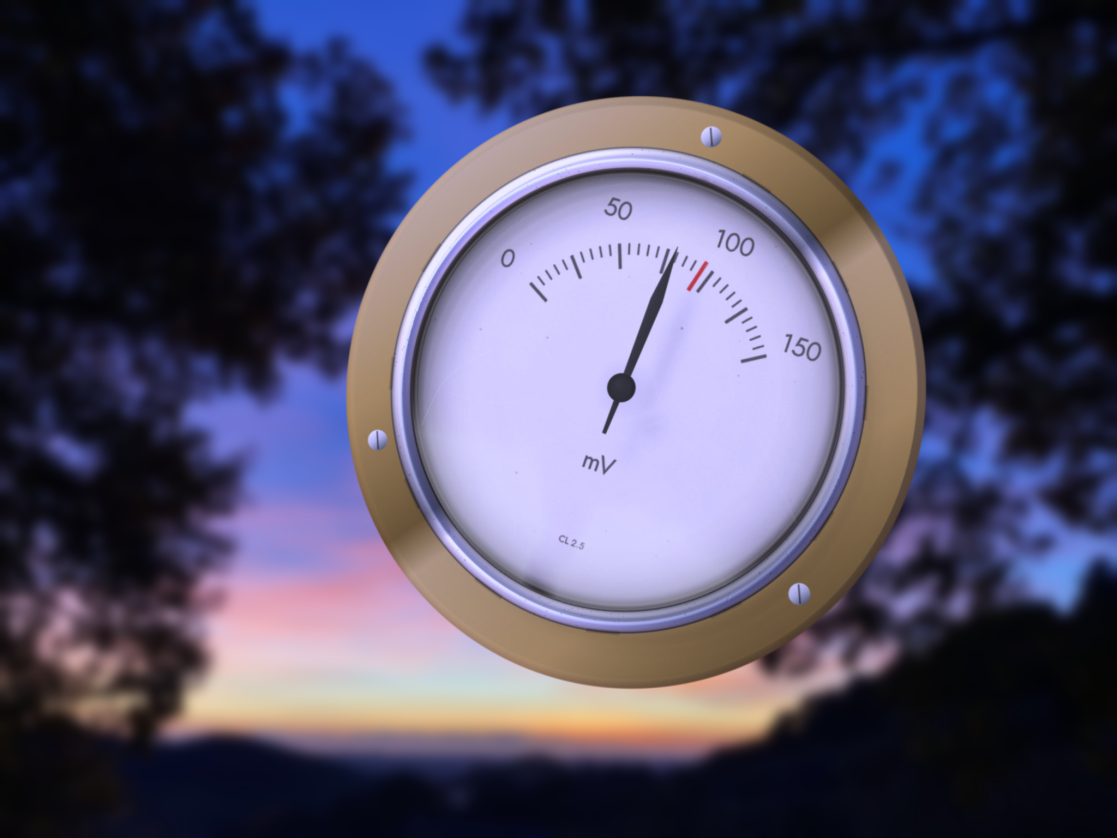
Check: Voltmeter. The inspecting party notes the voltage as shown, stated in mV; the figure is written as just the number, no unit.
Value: 80
